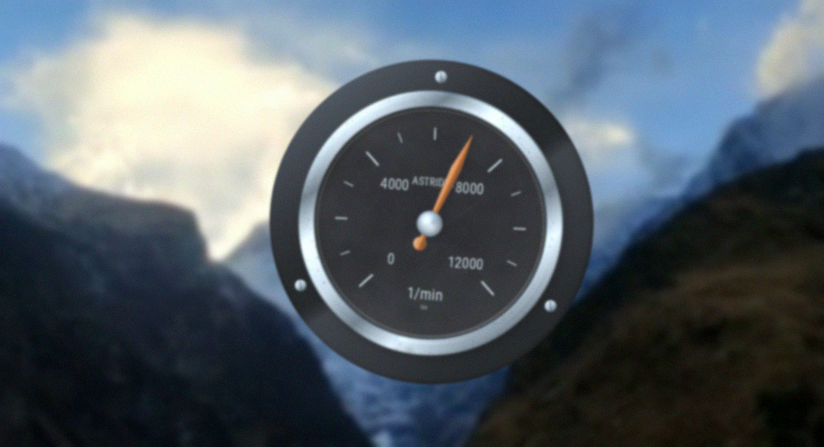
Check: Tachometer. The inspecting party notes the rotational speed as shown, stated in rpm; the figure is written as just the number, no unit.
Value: 7000
